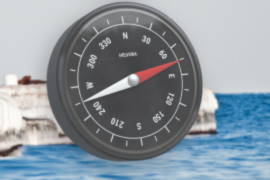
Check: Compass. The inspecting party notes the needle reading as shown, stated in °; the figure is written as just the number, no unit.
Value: 75
